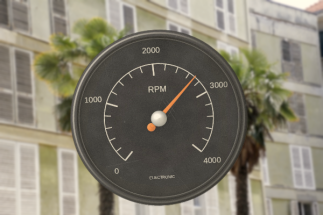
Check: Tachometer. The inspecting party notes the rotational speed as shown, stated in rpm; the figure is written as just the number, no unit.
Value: 2700
